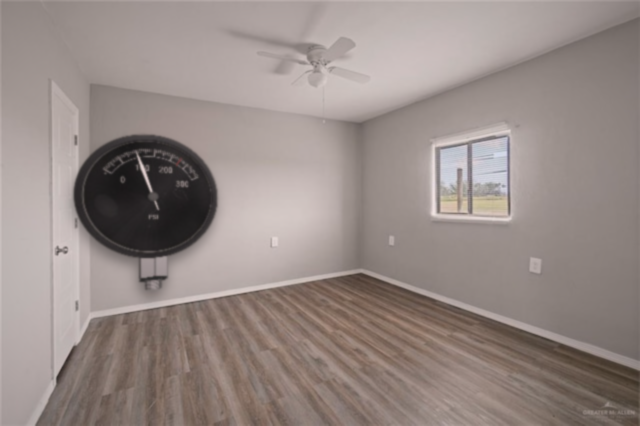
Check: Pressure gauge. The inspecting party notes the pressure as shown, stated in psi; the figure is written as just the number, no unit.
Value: 100
